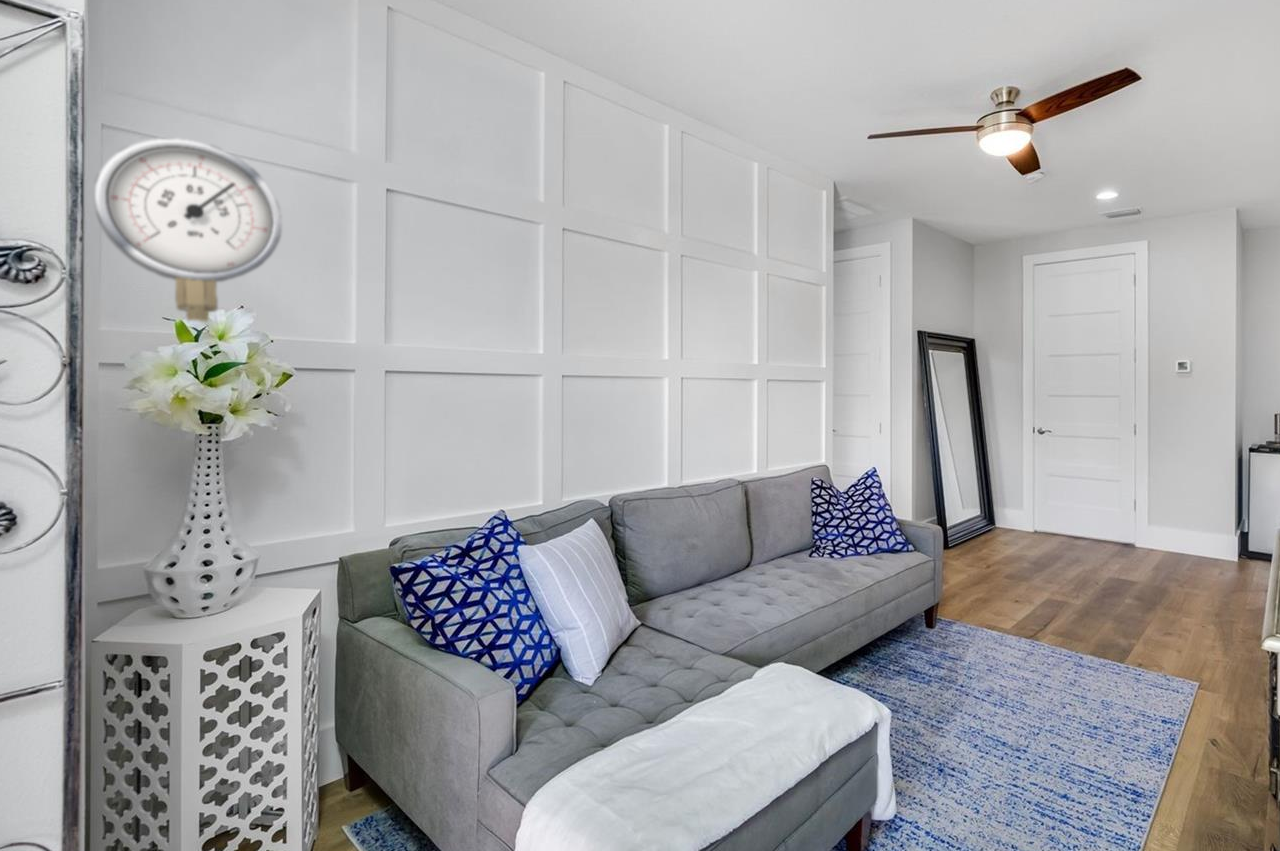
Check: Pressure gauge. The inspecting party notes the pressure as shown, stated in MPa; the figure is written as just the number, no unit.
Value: 0.65
